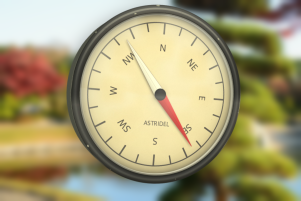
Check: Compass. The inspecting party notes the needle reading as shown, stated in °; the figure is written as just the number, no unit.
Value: 142.5
